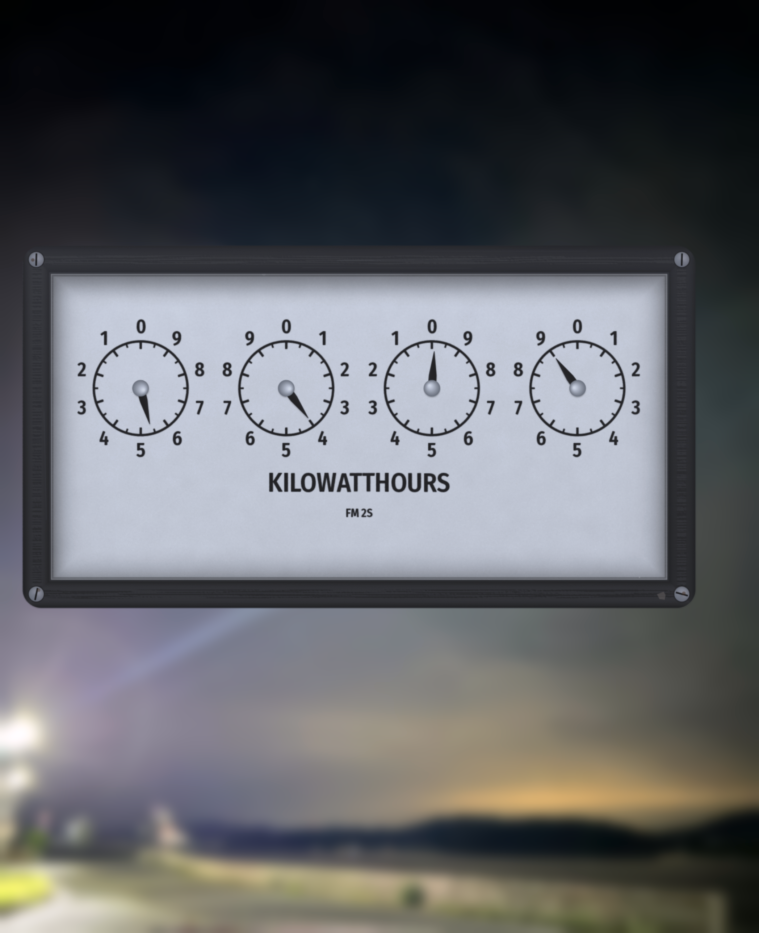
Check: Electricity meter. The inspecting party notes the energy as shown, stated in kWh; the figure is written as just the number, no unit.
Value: 5399
